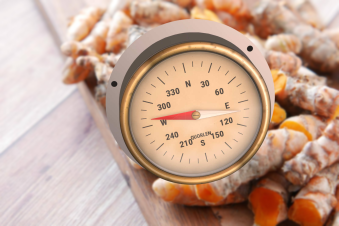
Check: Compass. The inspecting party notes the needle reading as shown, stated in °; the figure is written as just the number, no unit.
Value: 280
